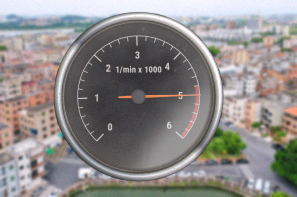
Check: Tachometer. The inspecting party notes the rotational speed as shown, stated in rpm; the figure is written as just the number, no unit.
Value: 5000
